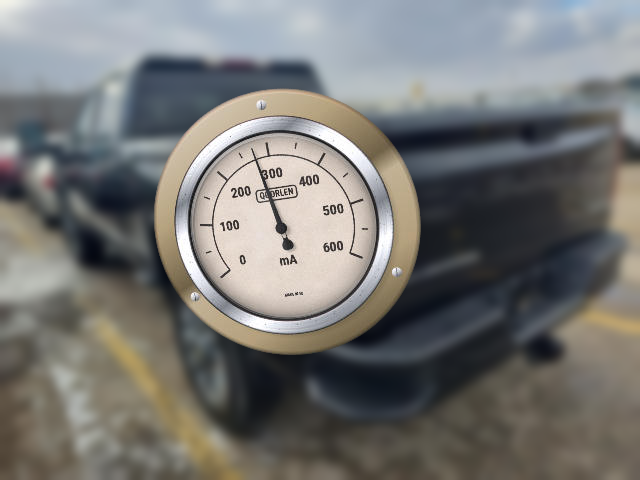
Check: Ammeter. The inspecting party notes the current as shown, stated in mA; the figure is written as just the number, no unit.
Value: 275
